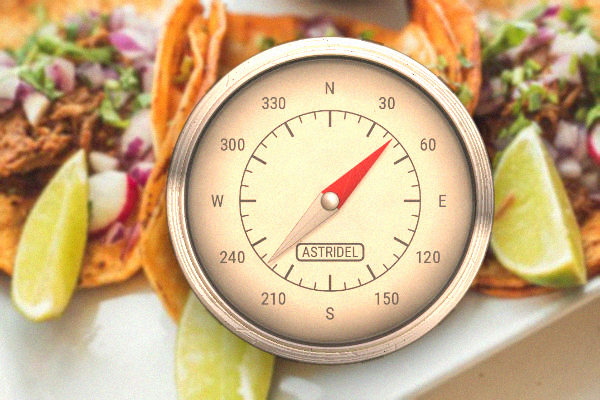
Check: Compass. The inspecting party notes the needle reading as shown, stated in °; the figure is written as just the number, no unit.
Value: 45
